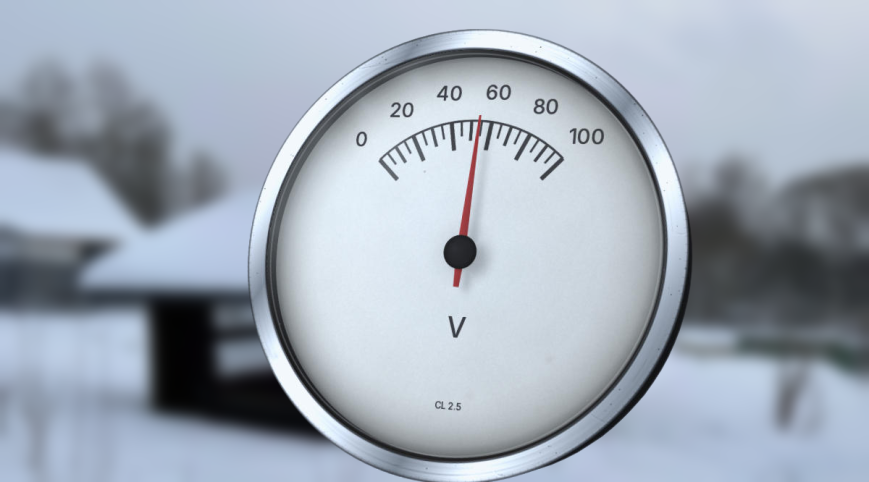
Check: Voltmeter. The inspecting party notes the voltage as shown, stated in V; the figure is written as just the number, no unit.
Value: 55
